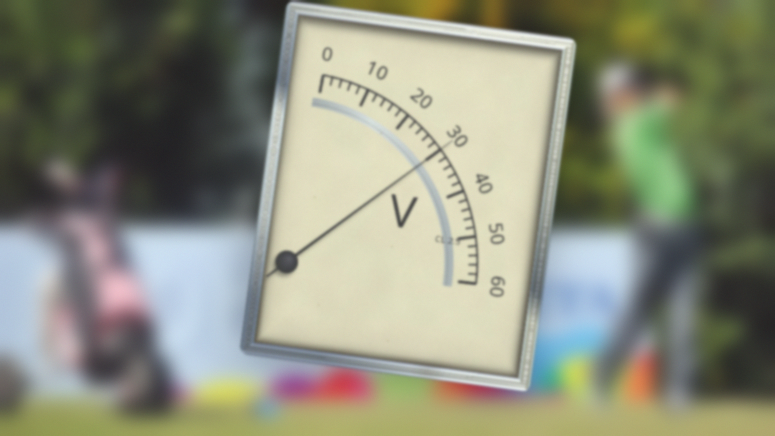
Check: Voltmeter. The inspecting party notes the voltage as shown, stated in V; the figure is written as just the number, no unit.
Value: 30
